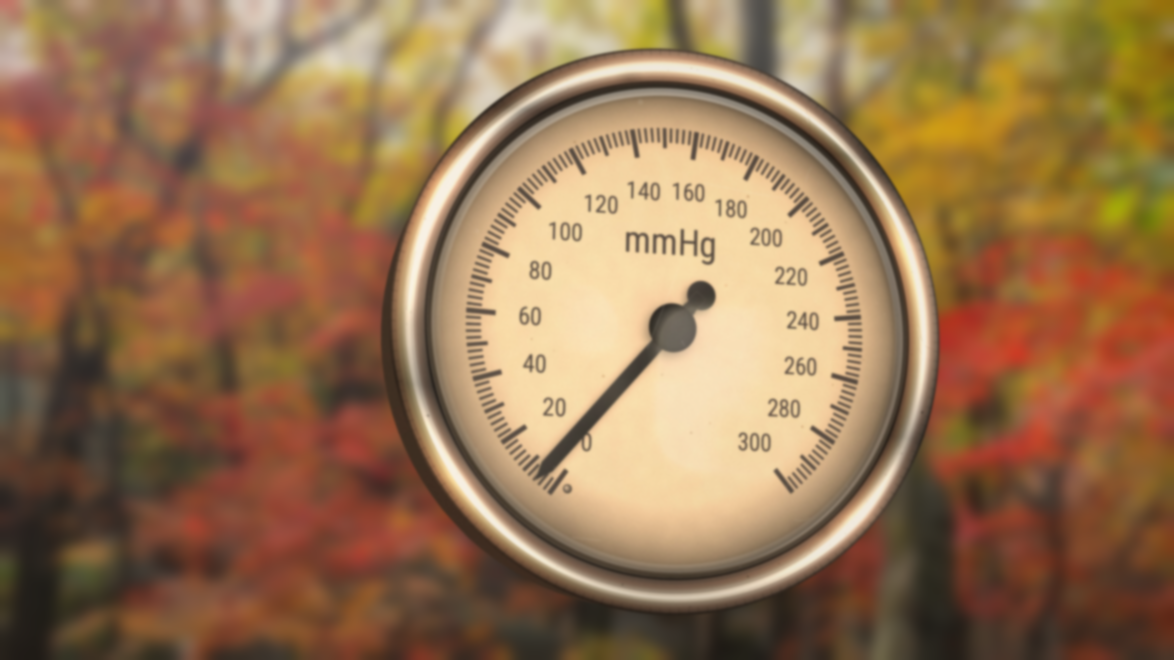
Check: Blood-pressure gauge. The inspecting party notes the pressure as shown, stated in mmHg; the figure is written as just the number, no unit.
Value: 6
